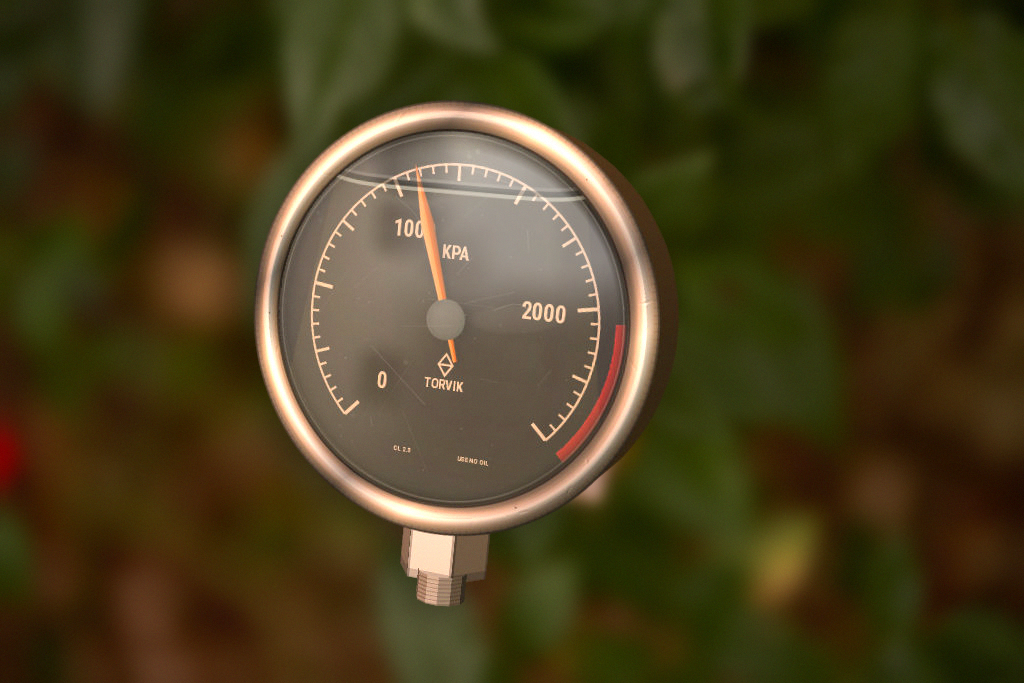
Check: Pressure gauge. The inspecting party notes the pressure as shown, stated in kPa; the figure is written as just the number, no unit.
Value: 1100
